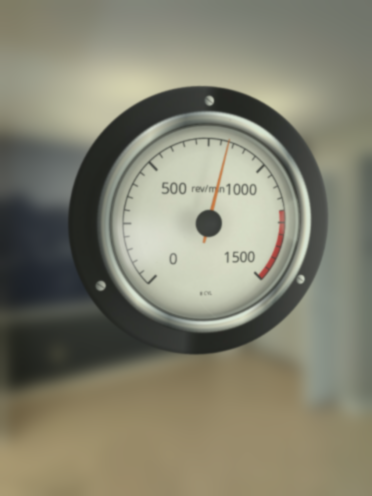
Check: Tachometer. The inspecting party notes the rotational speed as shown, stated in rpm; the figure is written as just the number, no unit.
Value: 825
